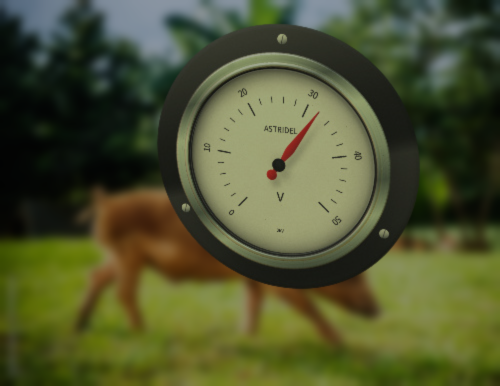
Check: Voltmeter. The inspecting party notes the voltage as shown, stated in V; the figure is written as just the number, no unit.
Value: 32
